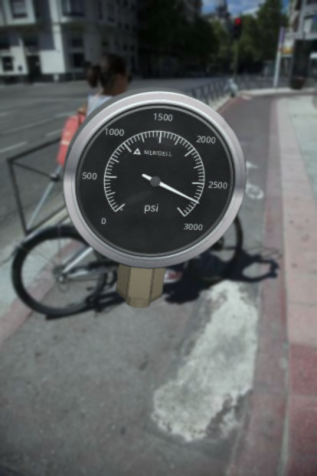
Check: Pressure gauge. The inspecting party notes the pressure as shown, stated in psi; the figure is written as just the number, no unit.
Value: 2750
